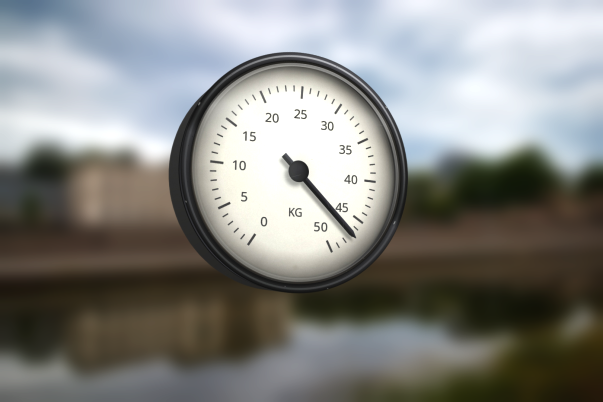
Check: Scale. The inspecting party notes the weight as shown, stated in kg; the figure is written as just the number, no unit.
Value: 47
